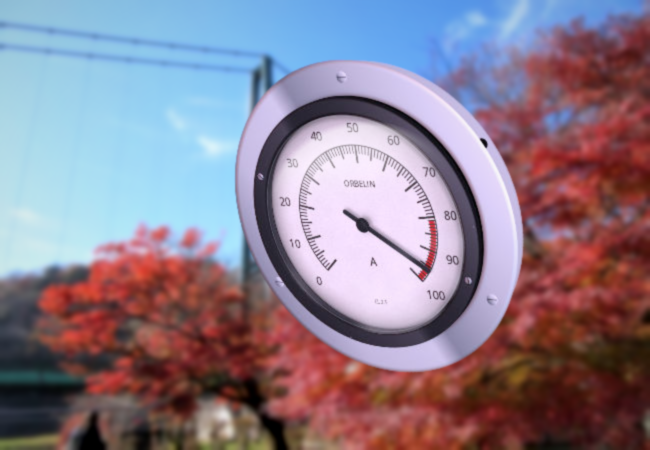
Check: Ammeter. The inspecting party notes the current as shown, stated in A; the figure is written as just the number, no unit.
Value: 95
